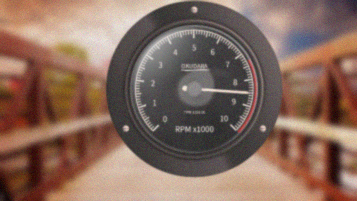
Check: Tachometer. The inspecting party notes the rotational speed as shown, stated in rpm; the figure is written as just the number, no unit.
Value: 8500
